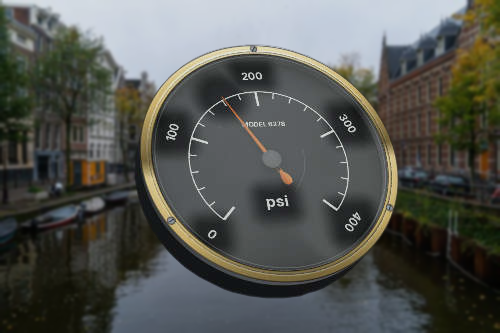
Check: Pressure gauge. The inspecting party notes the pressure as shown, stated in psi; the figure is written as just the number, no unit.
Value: 160
